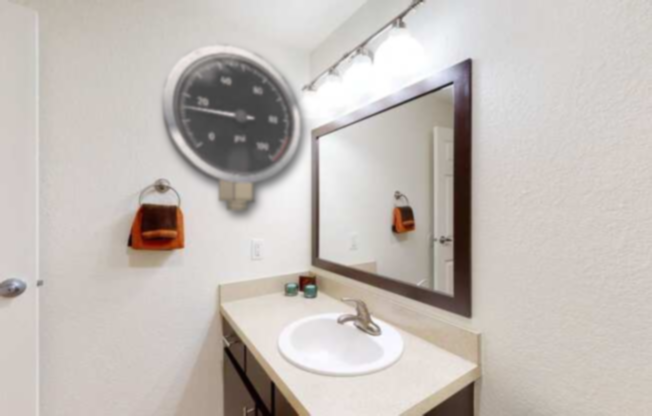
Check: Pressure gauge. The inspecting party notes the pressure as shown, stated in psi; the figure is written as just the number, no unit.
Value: 15
